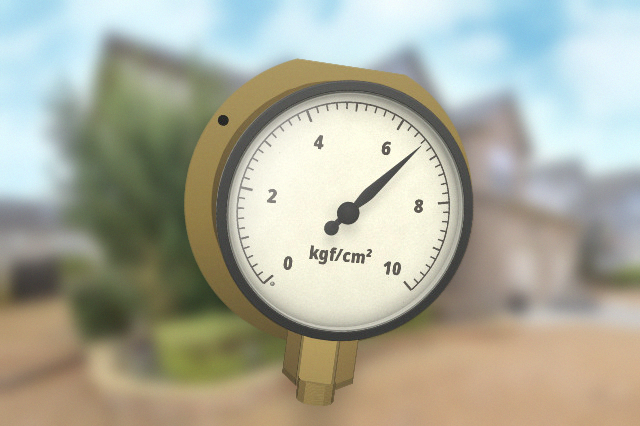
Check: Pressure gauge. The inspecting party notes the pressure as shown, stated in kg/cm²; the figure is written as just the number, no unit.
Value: 6.6
